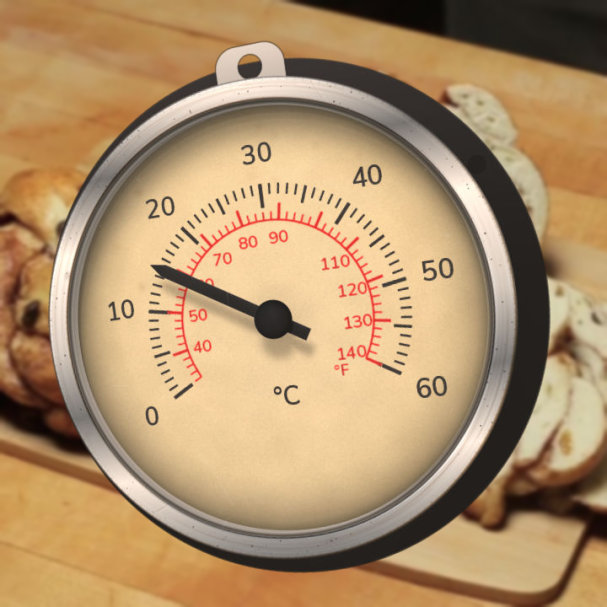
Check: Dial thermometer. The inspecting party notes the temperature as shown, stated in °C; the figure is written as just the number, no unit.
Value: 15
